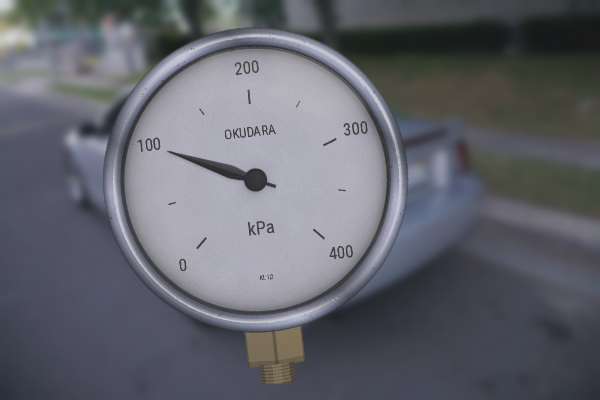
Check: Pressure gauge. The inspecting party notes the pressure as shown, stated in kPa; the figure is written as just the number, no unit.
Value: 100
